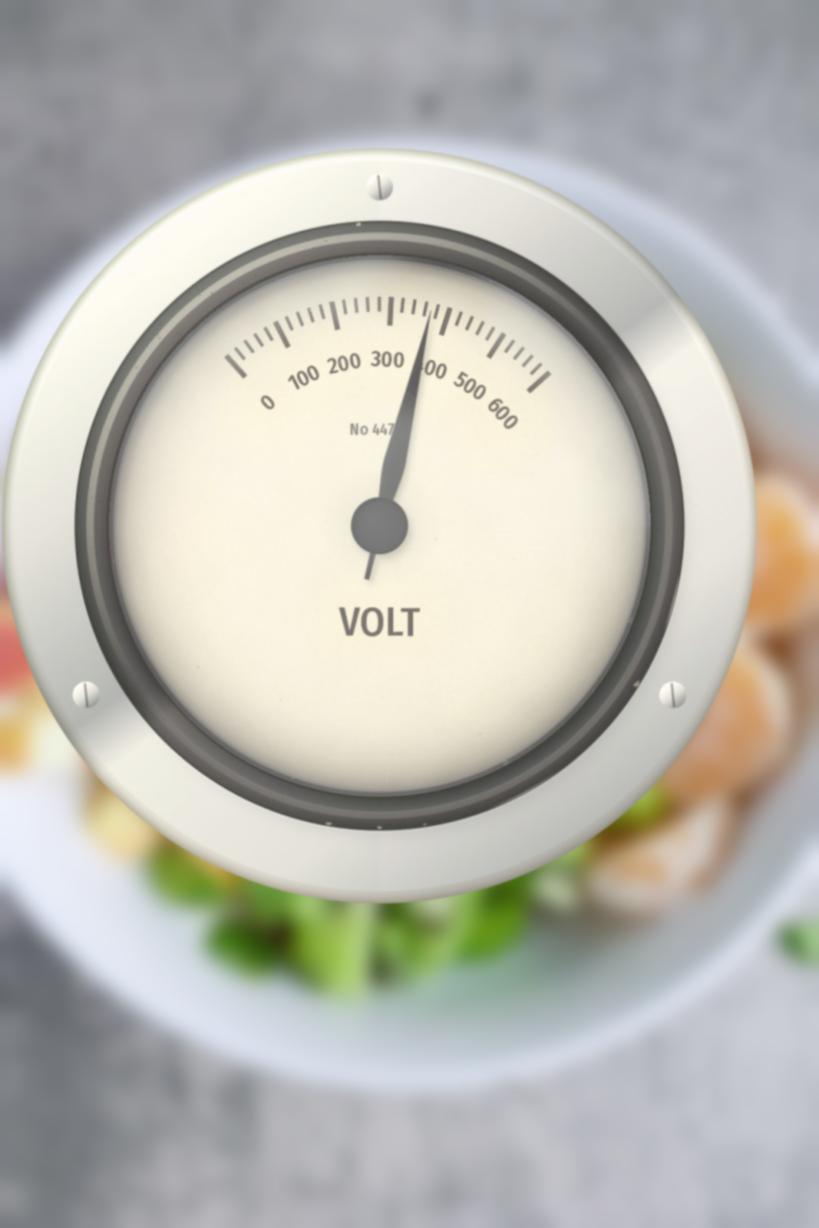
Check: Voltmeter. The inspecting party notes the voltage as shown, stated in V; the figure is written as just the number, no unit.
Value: 370
